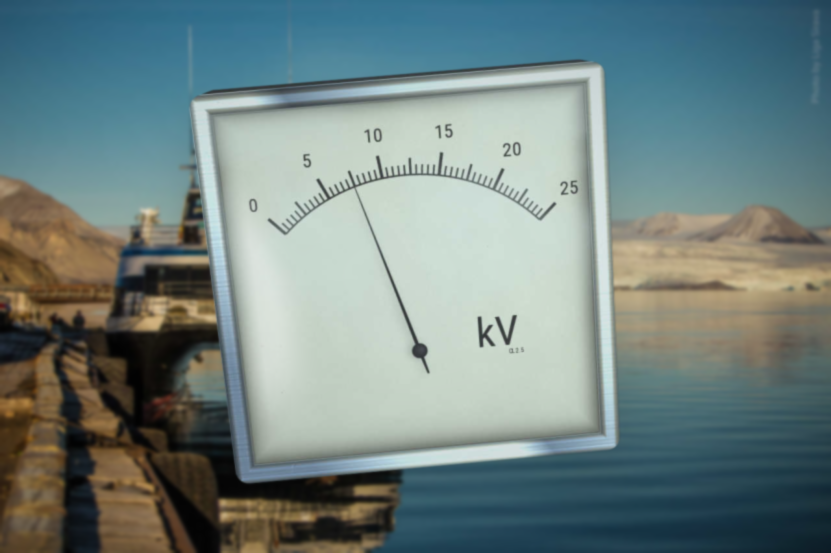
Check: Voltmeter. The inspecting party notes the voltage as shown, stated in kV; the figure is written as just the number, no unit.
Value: 7.5
